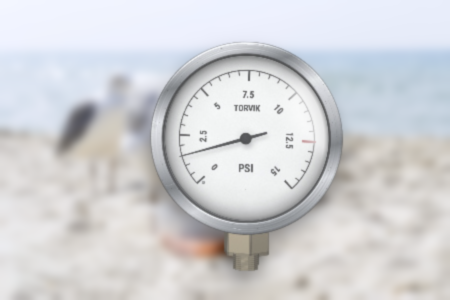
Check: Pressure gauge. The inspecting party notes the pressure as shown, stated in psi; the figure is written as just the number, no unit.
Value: 1.5
